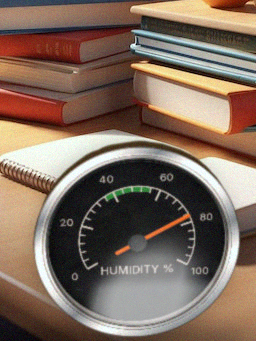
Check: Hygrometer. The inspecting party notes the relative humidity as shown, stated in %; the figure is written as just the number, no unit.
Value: 76
